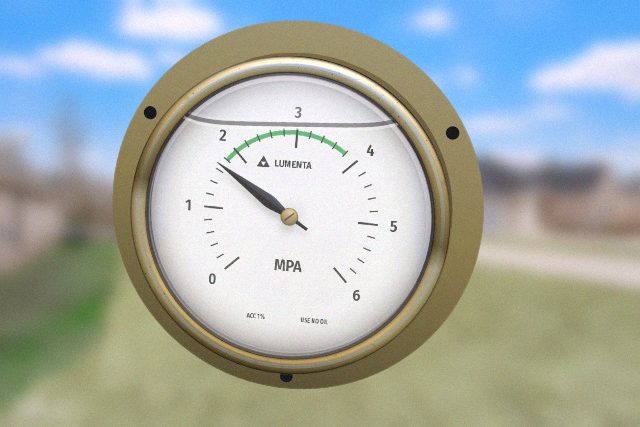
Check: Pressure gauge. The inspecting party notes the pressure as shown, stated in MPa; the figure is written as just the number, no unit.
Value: 1.7
